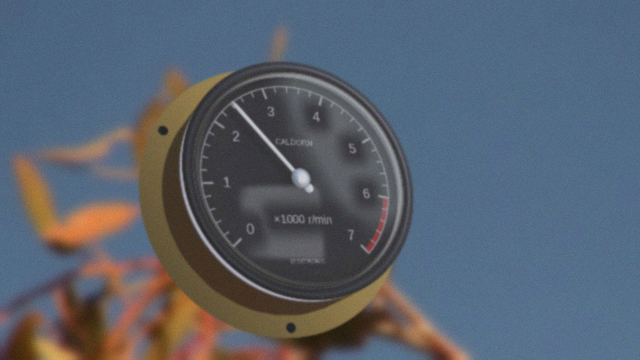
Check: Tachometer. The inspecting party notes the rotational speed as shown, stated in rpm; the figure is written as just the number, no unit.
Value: 2400
